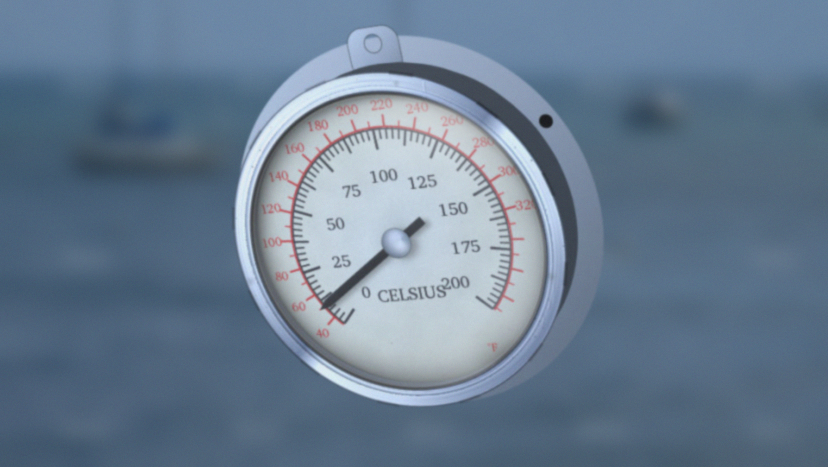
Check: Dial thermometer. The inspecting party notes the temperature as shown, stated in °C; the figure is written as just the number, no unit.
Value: 10
